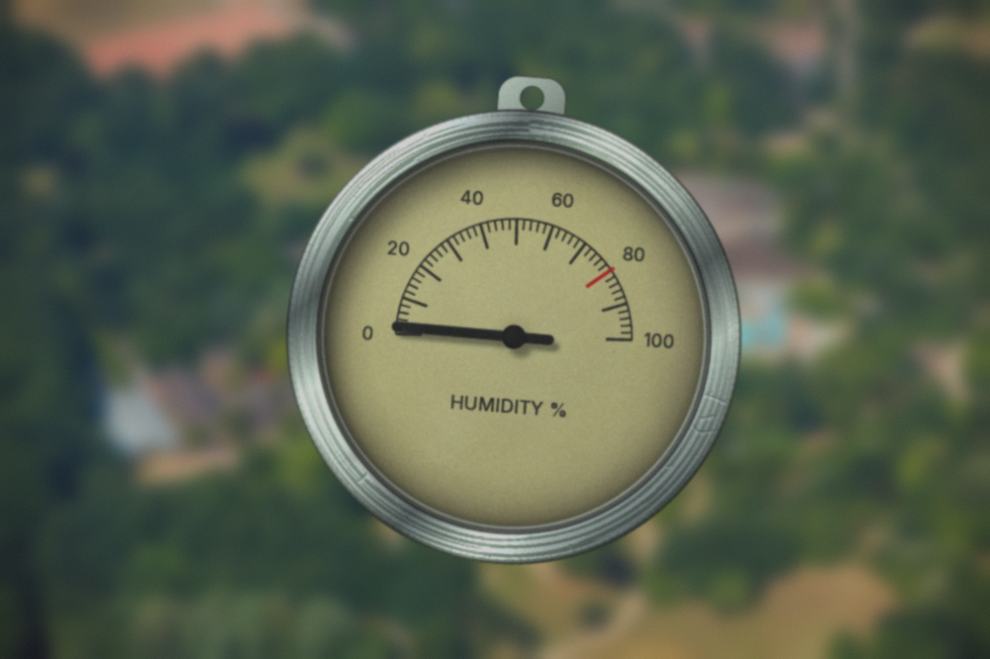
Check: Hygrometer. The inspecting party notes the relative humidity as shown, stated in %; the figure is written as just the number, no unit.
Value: 2
